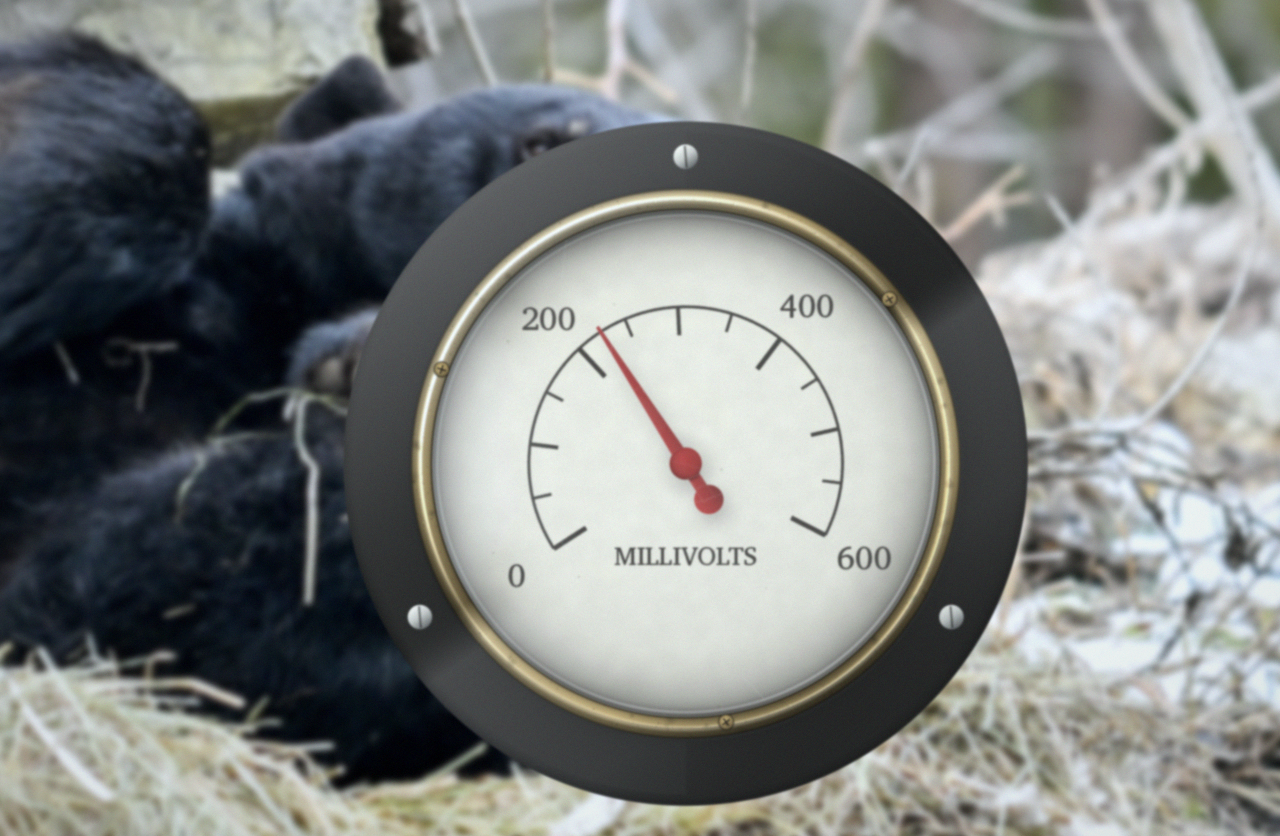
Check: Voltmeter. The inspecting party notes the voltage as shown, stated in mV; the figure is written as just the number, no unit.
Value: 225
